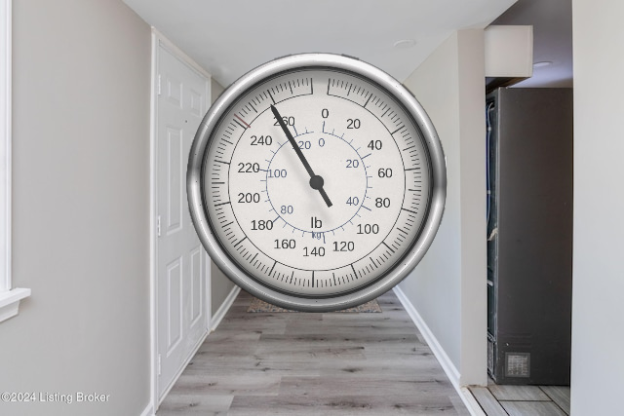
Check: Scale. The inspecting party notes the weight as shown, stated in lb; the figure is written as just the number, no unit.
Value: 258
